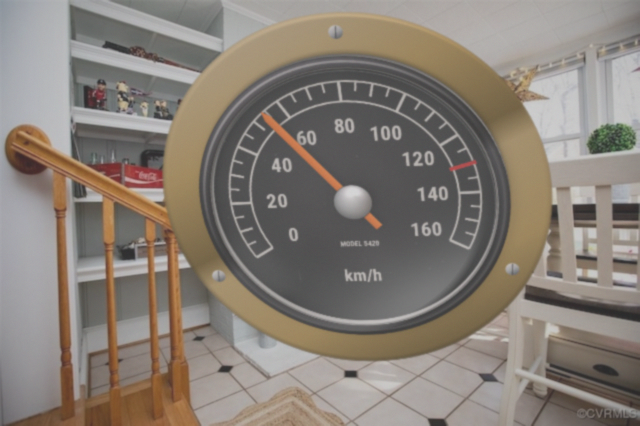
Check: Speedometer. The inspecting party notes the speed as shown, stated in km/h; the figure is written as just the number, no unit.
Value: 55
